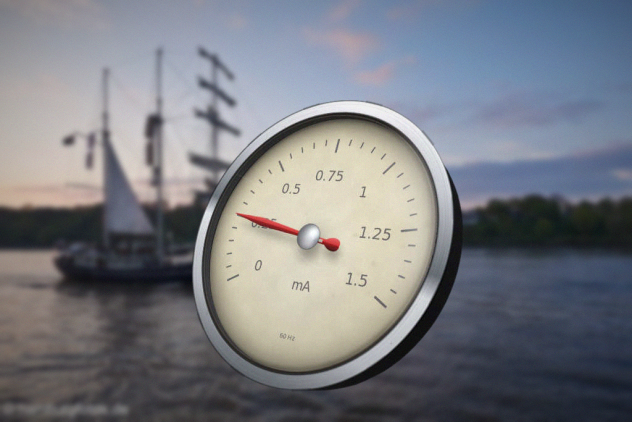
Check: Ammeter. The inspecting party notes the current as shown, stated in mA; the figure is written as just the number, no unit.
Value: 0.25
